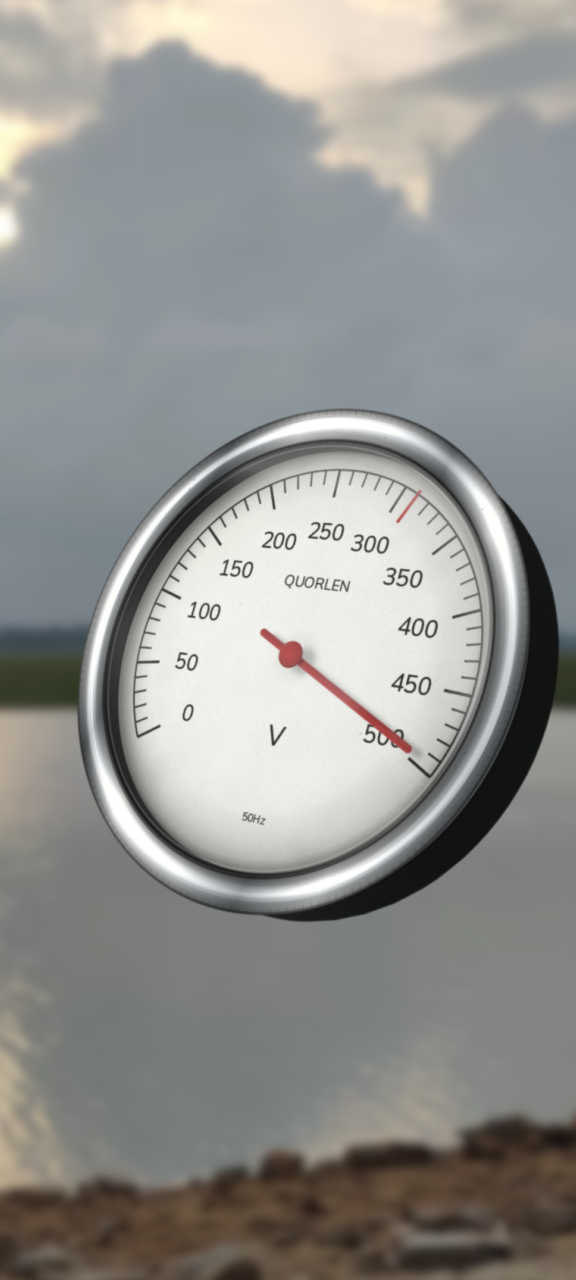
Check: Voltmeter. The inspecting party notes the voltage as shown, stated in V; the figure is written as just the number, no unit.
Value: 495
